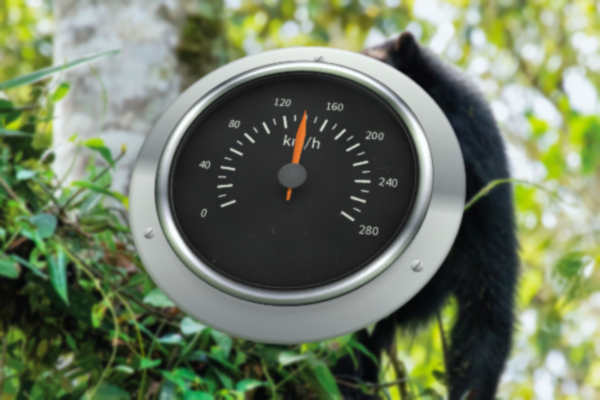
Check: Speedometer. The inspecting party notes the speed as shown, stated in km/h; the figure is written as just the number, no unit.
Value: 140
